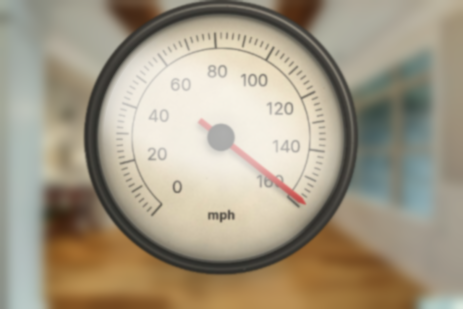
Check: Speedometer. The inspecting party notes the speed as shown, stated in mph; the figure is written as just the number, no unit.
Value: 158
